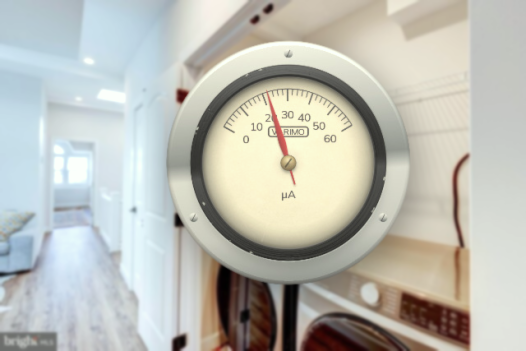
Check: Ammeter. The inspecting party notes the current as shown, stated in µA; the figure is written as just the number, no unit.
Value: 22
